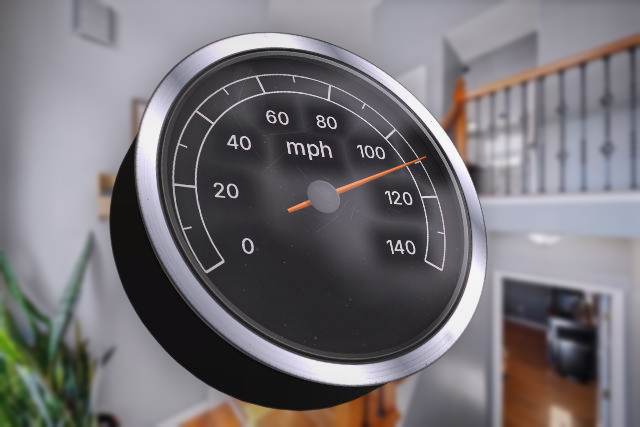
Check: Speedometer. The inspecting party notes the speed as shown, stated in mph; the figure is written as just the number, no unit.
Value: 110
